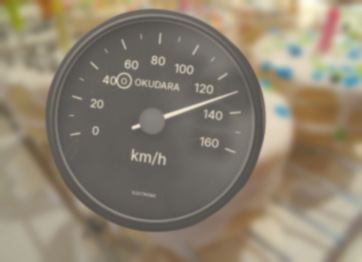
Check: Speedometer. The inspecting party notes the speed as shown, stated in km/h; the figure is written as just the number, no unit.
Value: 130
